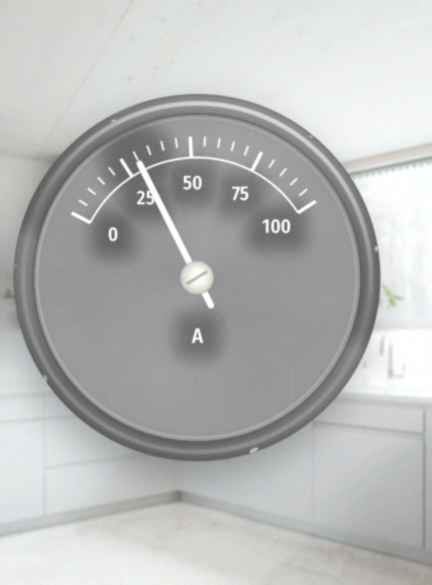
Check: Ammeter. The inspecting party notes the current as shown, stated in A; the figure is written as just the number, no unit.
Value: 30
